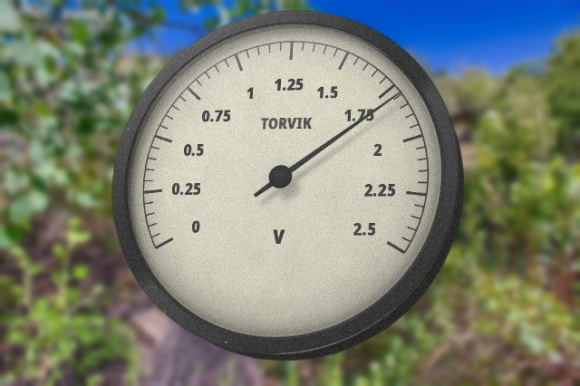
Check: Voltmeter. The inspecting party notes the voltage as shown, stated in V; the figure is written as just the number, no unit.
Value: 1.8
